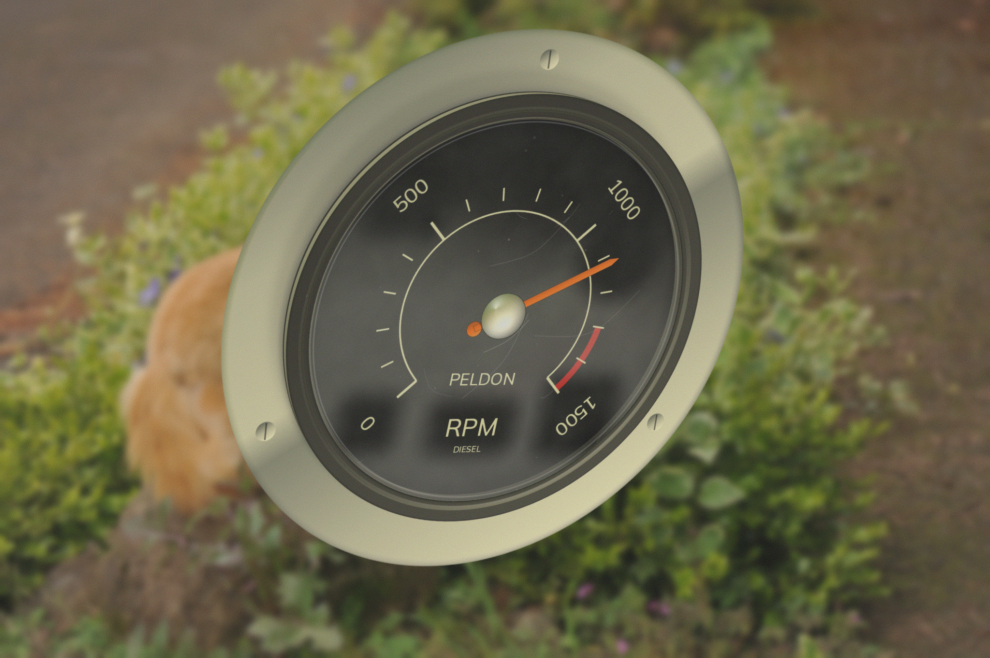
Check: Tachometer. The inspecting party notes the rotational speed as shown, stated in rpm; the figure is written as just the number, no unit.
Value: 1100
